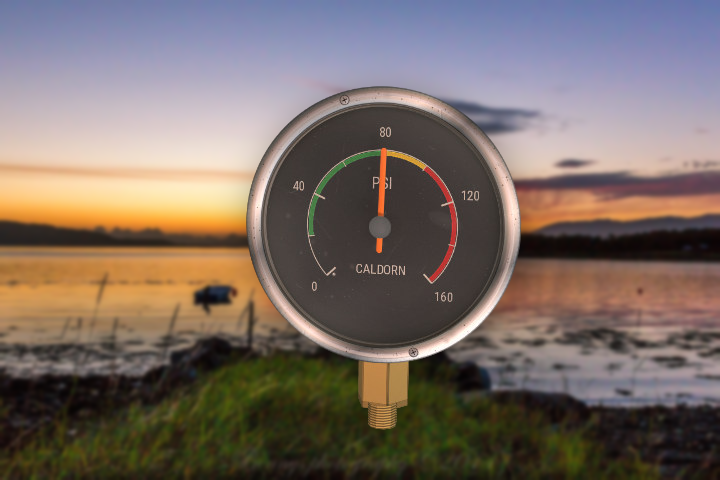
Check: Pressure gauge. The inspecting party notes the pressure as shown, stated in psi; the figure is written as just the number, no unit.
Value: 80
